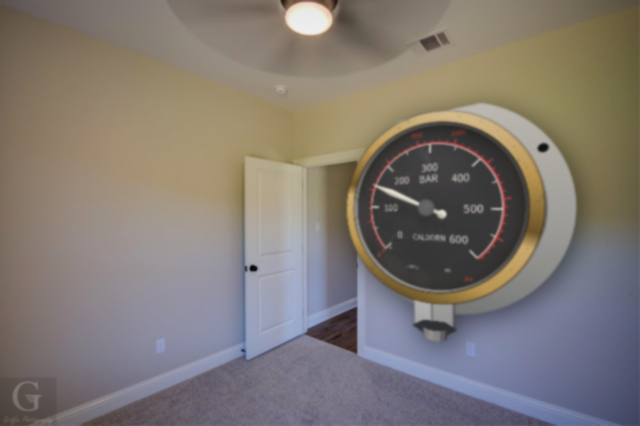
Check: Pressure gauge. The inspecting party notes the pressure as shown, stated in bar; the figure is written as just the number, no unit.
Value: 150
